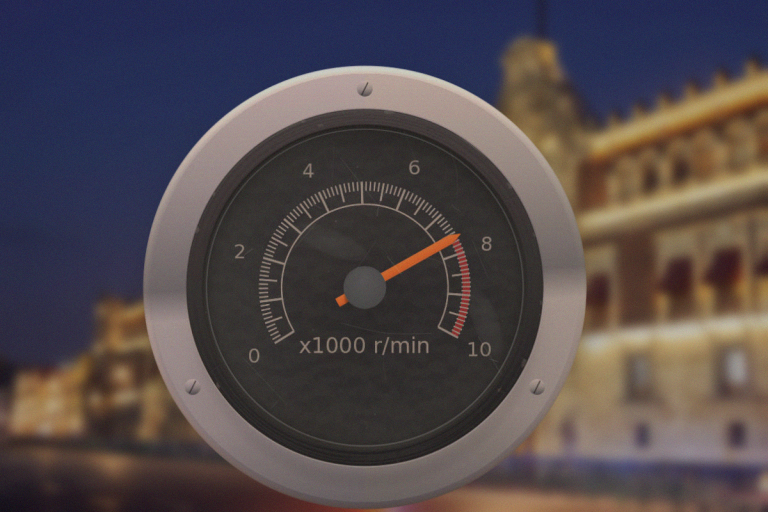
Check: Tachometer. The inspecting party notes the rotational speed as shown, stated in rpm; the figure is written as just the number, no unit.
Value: 7600
